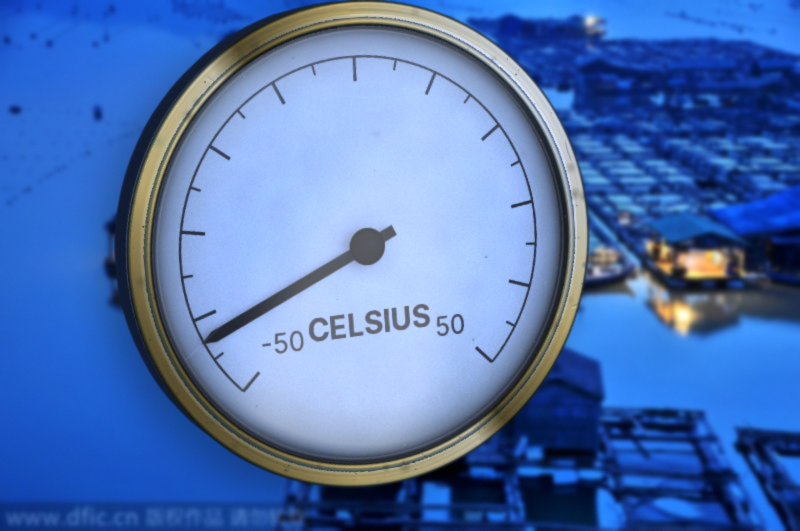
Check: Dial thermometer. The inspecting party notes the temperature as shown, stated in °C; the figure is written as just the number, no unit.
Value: -42.5
